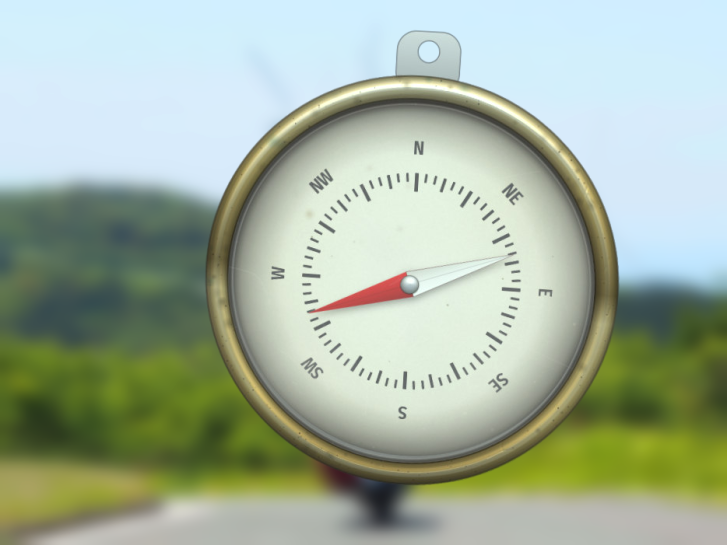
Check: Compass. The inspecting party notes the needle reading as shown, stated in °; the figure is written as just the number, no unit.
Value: 250
